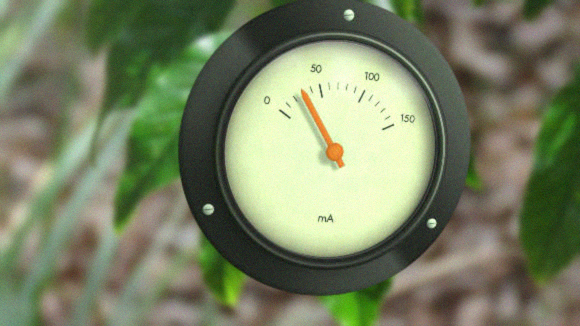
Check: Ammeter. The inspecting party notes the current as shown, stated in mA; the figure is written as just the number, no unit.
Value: 30
